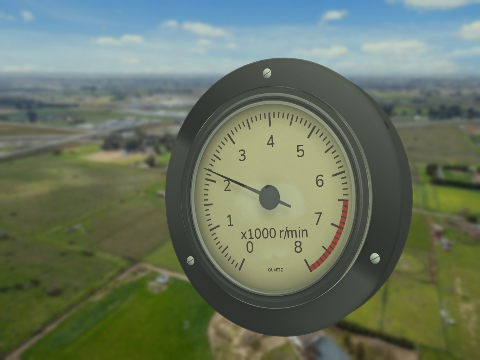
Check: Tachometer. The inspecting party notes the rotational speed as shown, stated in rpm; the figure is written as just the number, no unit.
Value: 2200
